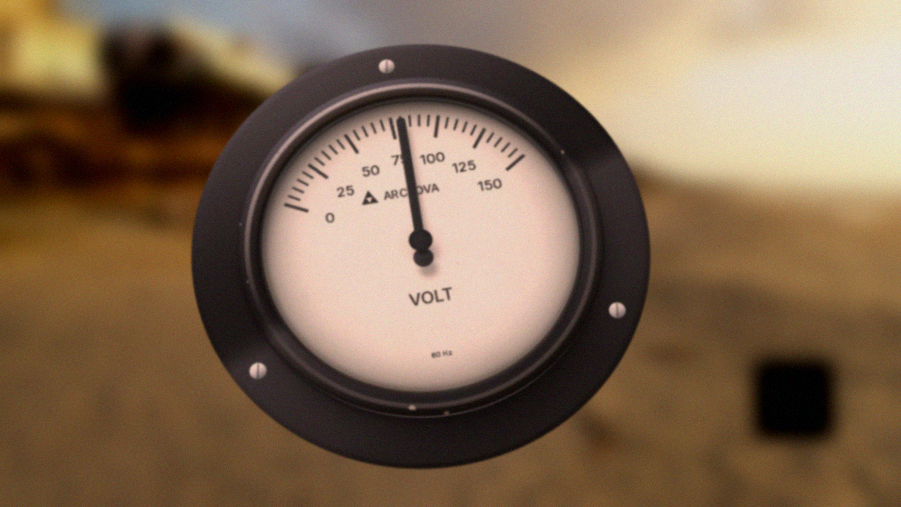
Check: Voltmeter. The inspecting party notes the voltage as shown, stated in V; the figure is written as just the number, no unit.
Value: 80
